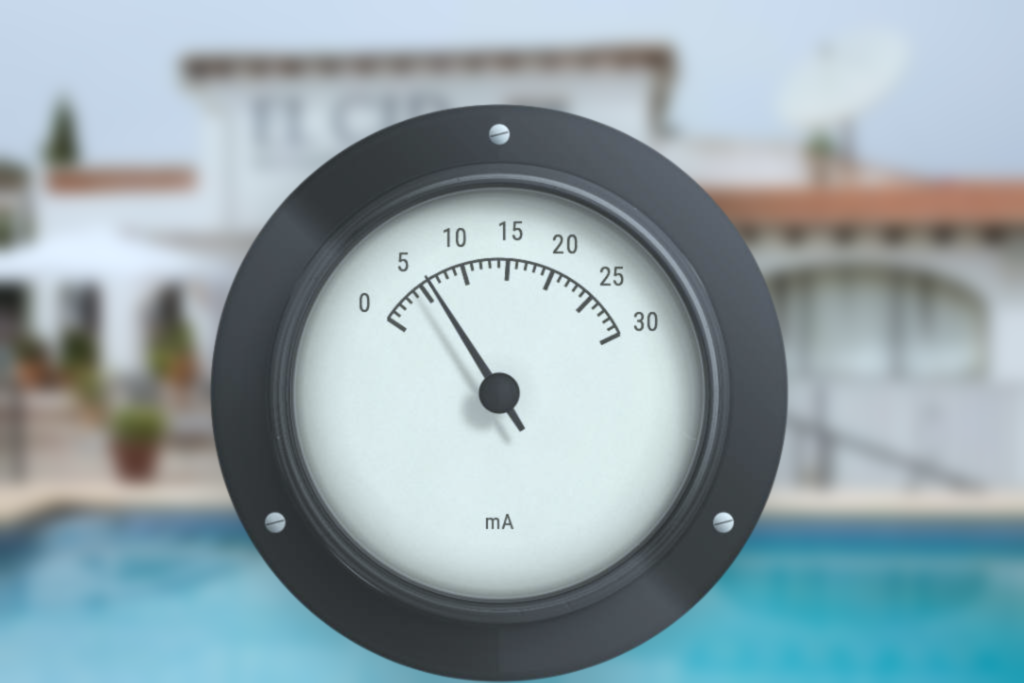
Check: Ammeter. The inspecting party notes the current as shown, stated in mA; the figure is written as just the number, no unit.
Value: 6
